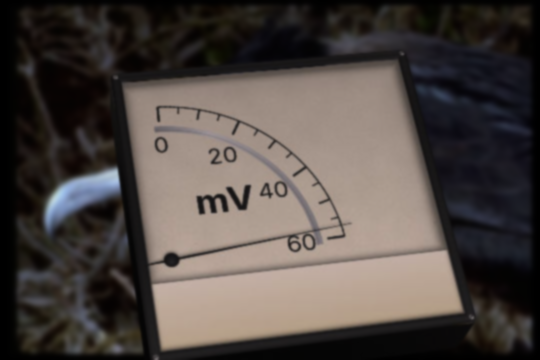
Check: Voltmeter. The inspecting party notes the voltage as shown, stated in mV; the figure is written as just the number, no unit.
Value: 57.5
